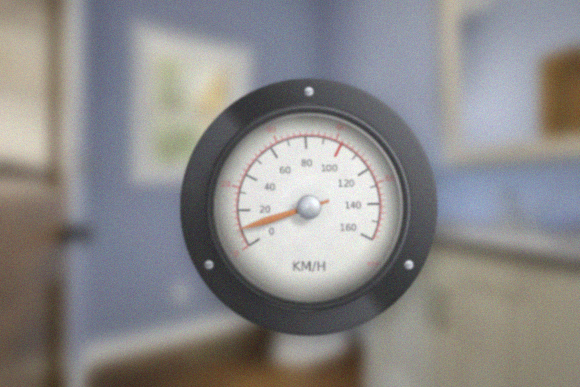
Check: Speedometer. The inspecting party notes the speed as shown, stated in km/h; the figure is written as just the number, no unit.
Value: 10
